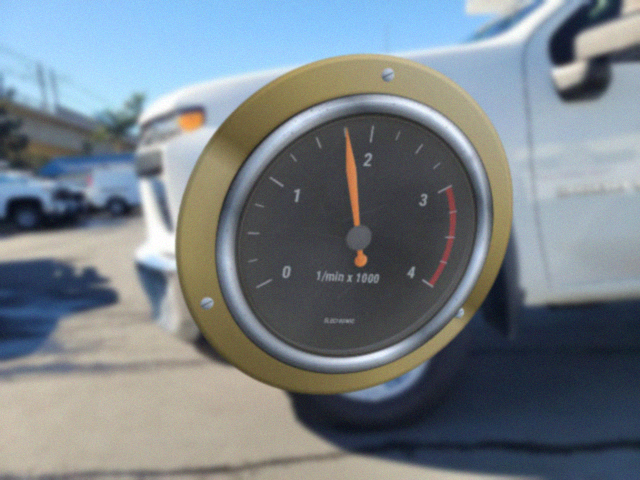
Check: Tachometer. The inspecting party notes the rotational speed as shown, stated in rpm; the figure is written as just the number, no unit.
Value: 1750
